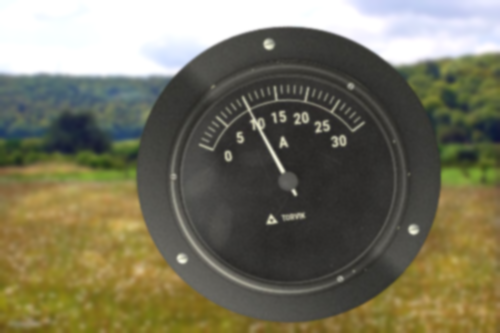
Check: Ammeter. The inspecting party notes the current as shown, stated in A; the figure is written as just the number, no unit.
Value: 10
